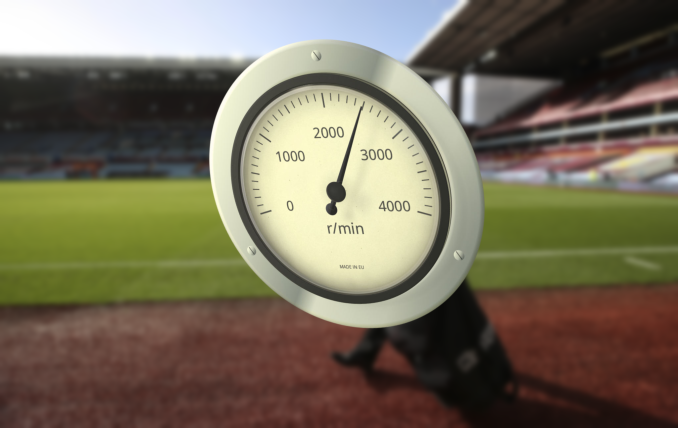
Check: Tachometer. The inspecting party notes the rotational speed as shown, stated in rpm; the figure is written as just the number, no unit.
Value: 2500
